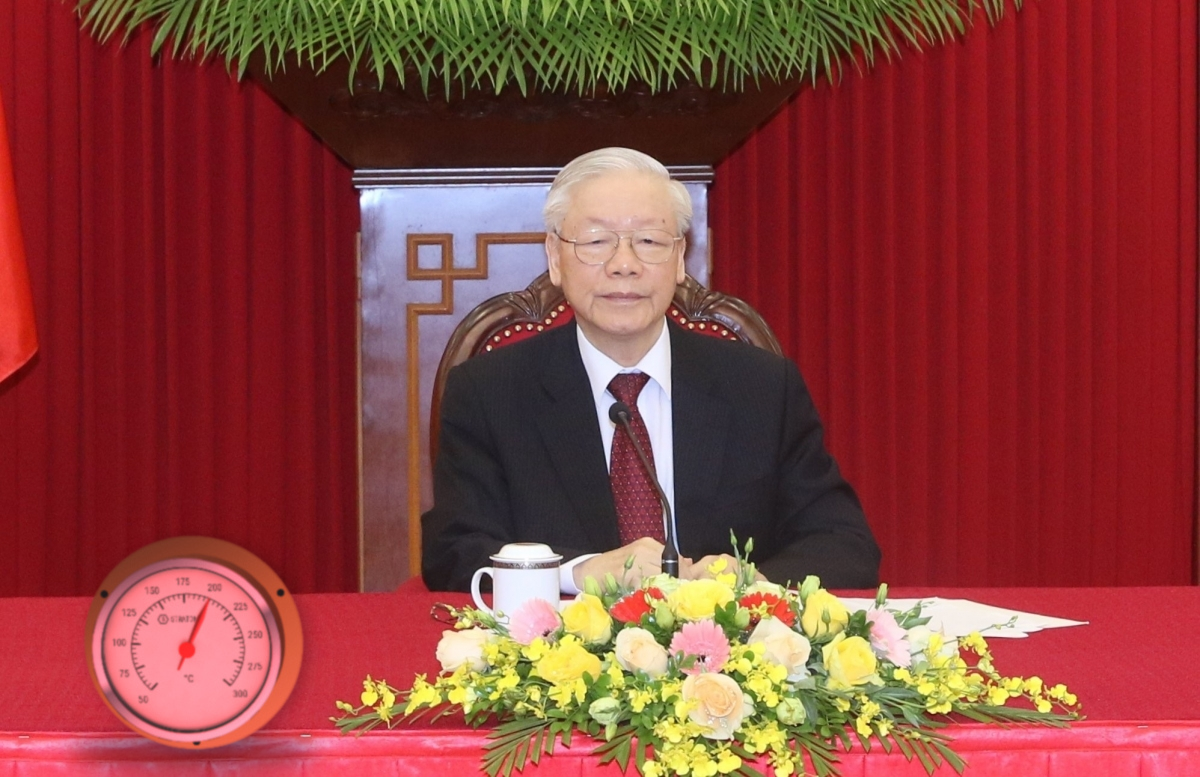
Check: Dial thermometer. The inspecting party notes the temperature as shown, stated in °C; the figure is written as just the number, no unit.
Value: 200
